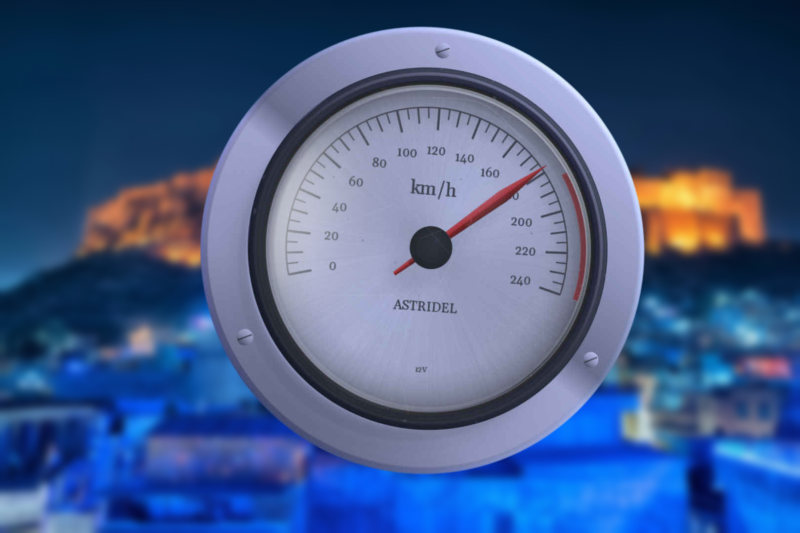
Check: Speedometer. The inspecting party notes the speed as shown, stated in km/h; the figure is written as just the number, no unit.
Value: 177.5
